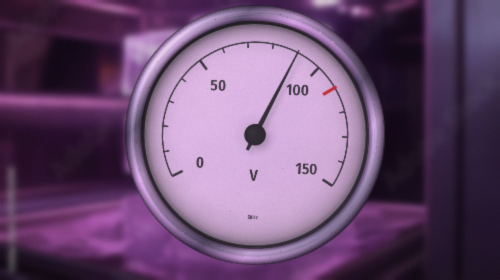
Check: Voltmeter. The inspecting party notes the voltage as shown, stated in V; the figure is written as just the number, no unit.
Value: 90
